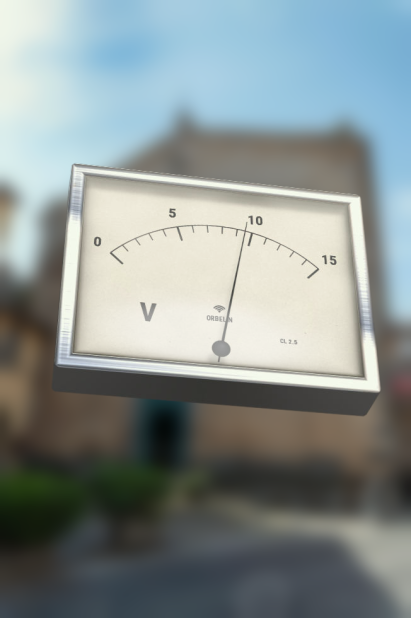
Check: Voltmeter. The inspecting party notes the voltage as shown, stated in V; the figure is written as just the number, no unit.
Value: 9.5
